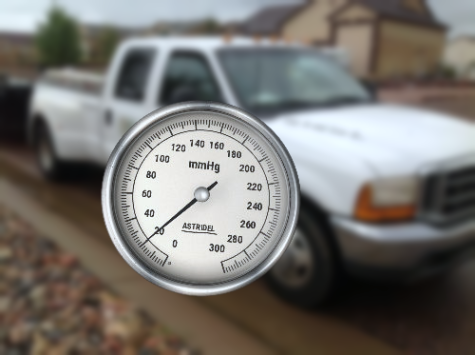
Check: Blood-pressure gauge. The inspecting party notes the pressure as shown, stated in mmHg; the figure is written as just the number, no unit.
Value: 20
